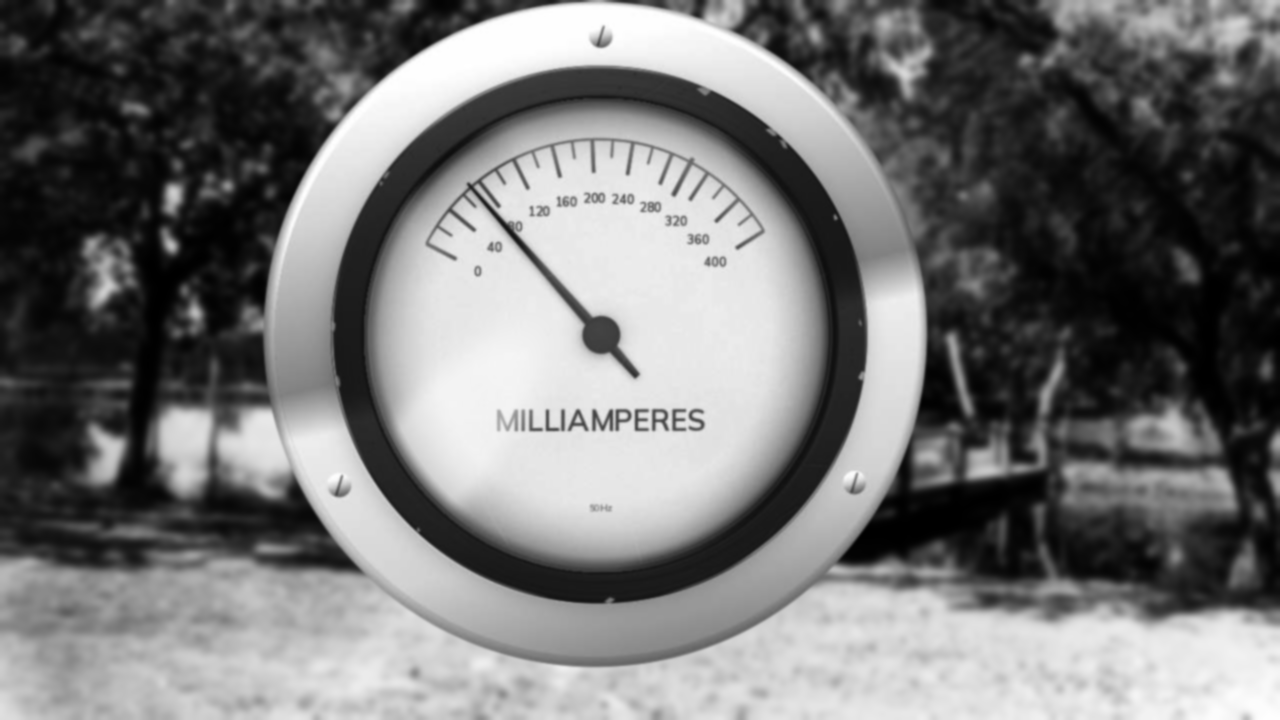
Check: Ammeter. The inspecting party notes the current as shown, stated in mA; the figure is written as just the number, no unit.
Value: 70
